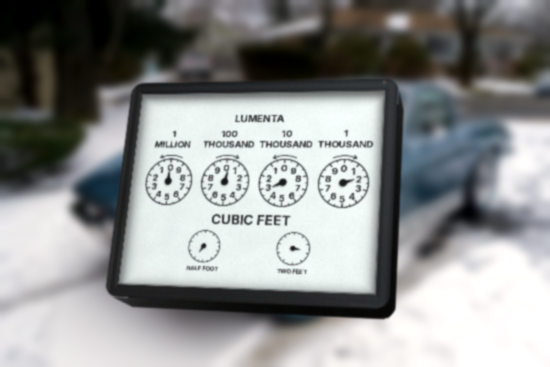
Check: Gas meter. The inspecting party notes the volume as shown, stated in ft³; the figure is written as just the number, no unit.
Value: 3200
